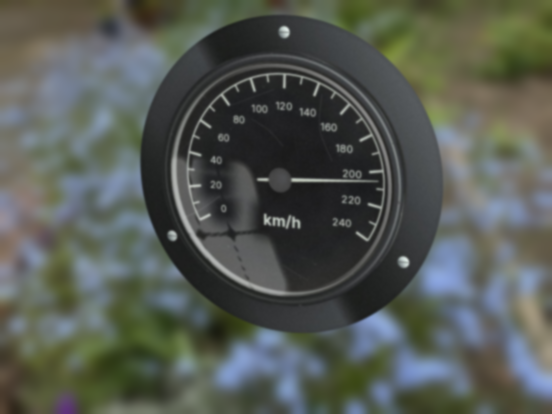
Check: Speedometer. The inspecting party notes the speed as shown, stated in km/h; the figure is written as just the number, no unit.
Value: 205
